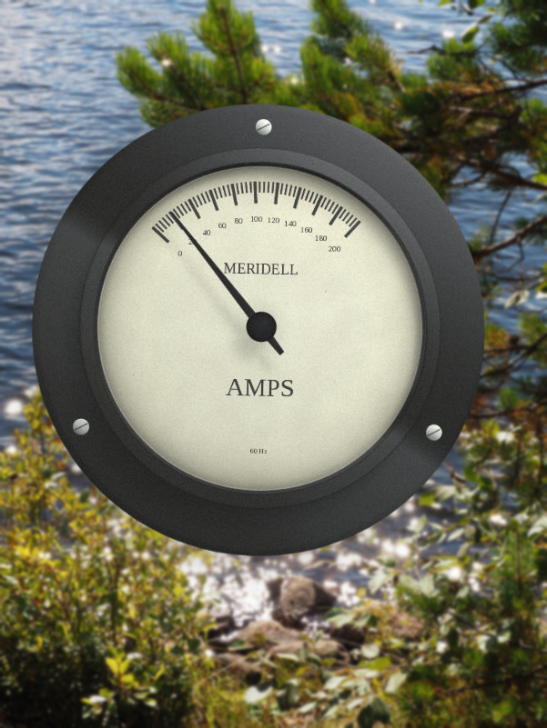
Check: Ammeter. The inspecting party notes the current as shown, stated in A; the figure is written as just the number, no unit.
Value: 20
